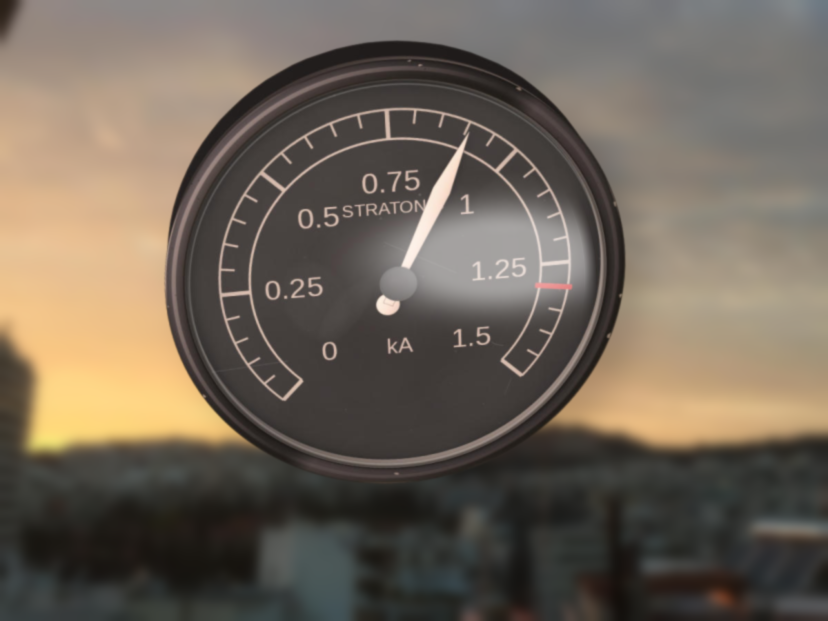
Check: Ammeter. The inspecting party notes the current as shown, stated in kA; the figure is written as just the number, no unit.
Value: 0.9
